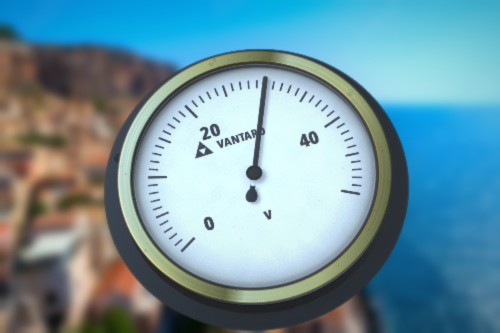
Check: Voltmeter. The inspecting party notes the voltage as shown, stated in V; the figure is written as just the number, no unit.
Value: 30
